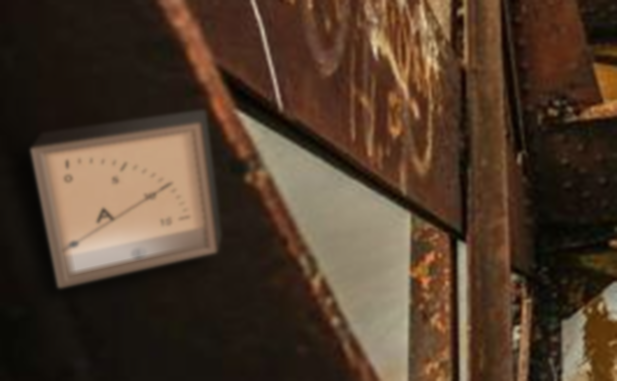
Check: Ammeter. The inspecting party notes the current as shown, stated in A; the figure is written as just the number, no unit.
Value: 10
